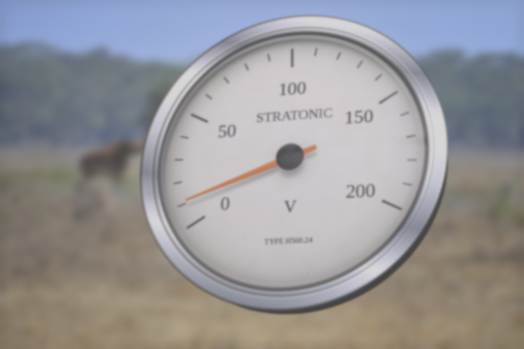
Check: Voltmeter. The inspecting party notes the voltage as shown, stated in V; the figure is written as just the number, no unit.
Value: 10
